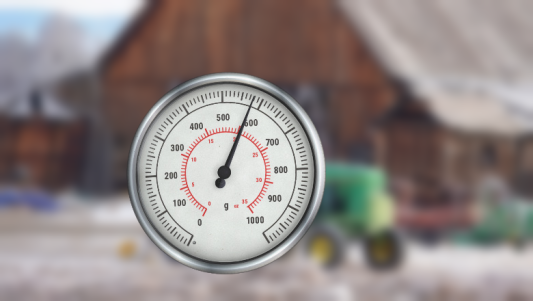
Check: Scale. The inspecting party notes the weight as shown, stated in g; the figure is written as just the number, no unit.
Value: 580
